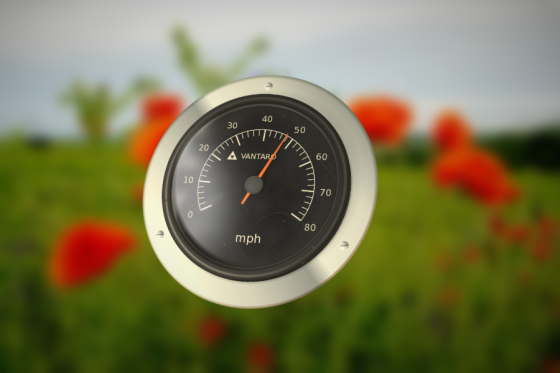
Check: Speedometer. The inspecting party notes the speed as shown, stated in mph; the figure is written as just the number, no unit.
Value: 48
